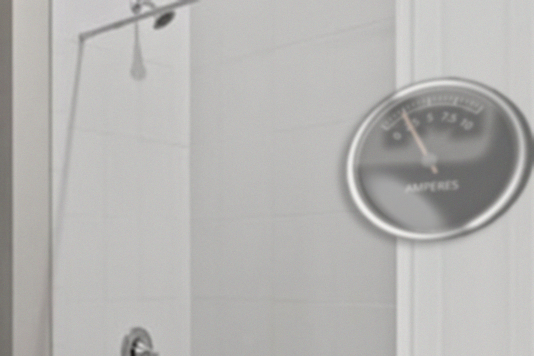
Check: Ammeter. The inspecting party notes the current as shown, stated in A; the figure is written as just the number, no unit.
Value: 2.5
